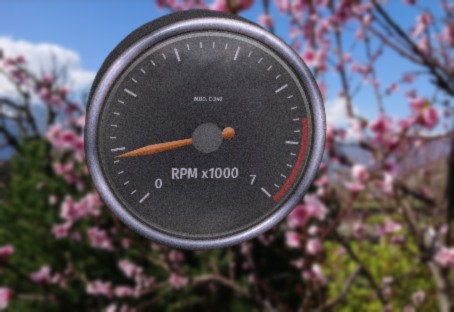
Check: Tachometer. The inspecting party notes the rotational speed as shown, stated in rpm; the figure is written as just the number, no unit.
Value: 900
